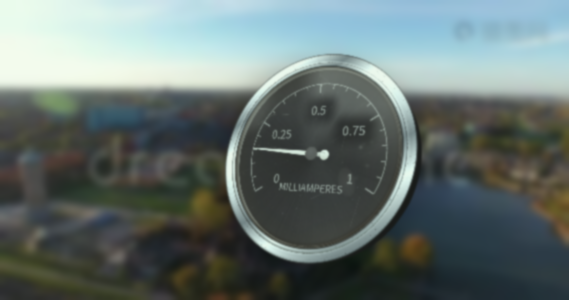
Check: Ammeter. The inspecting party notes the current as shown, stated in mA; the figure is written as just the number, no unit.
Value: 0.15
